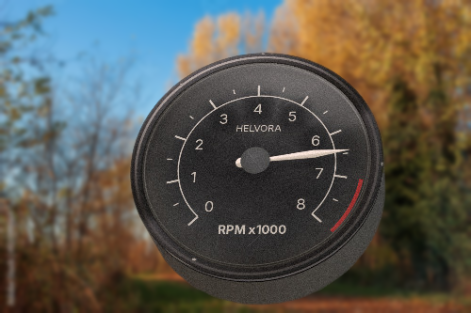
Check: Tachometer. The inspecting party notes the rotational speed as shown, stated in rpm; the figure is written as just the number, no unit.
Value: 6500
